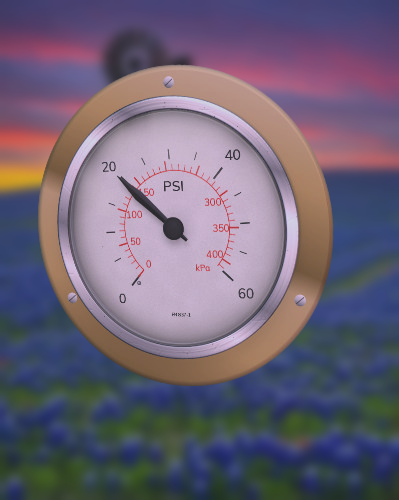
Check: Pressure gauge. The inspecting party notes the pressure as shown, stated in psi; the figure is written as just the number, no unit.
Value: 20
